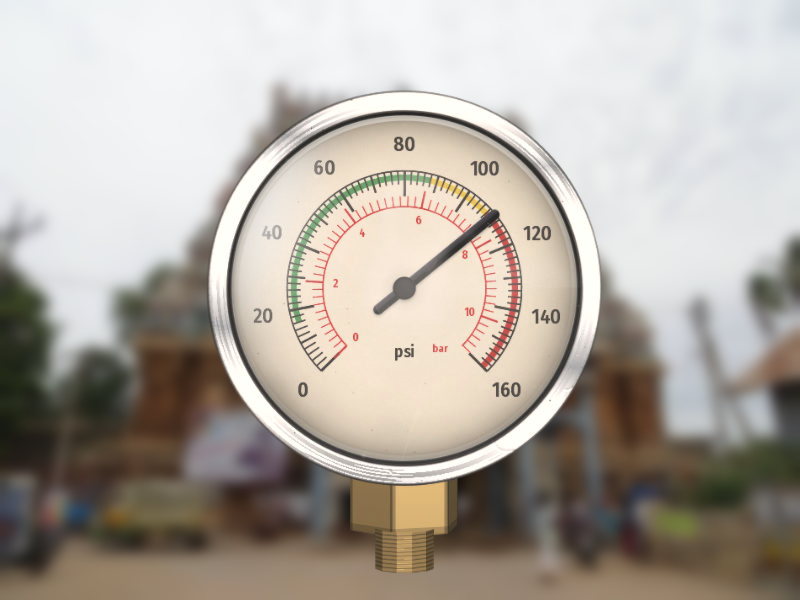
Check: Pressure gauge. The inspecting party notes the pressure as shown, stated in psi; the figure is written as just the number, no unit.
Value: 110
